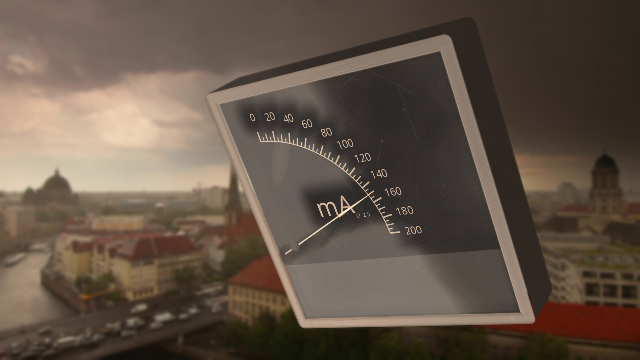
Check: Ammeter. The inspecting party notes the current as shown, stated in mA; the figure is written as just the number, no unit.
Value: 150
